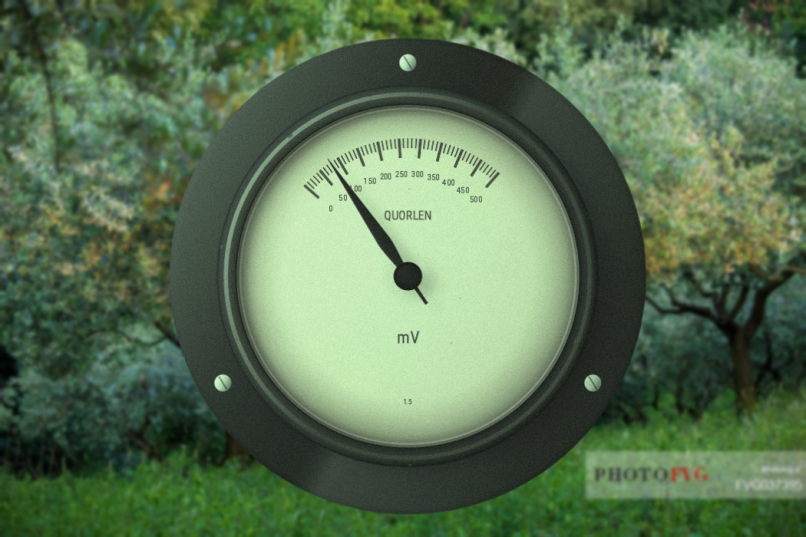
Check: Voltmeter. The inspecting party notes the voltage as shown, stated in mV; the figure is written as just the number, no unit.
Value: 80
